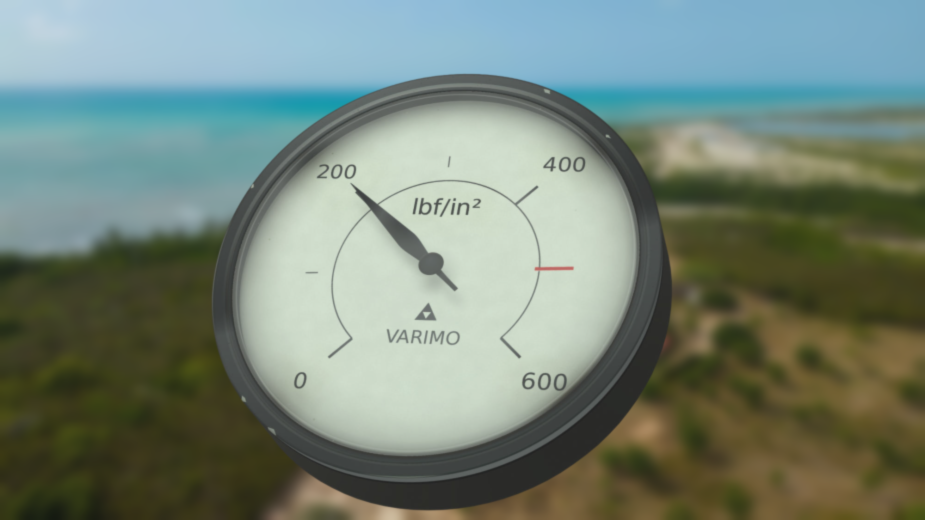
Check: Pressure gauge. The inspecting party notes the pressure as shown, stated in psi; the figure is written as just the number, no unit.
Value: 200
